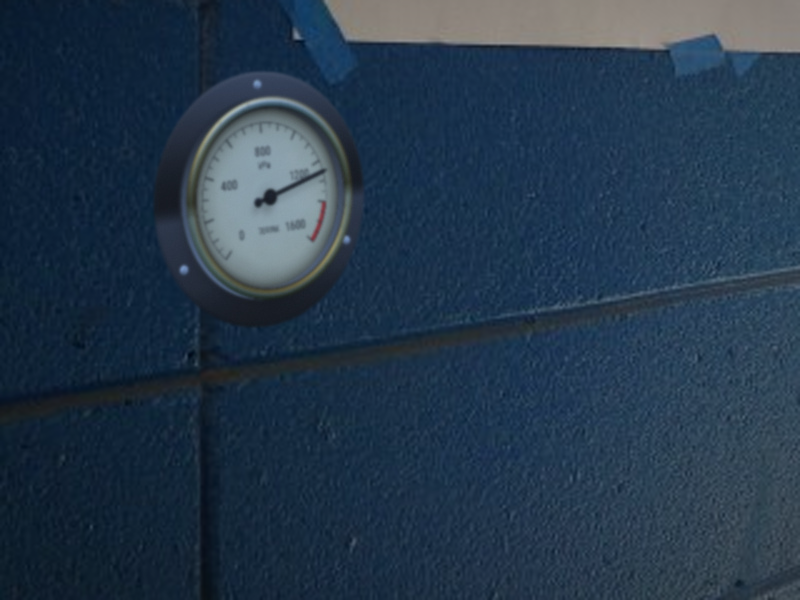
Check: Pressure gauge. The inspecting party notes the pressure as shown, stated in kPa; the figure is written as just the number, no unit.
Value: 1250
